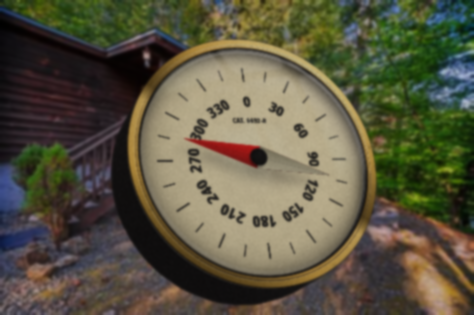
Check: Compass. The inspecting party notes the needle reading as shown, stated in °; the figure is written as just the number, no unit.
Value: 285
